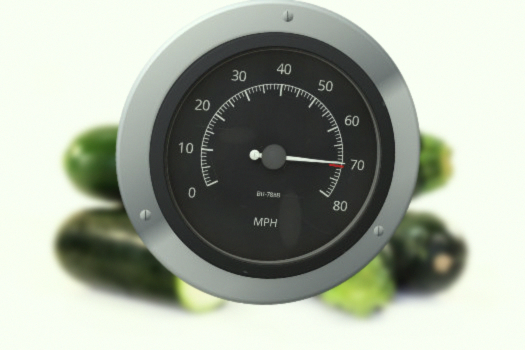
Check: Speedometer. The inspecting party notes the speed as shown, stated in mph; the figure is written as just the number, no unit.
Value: 70
